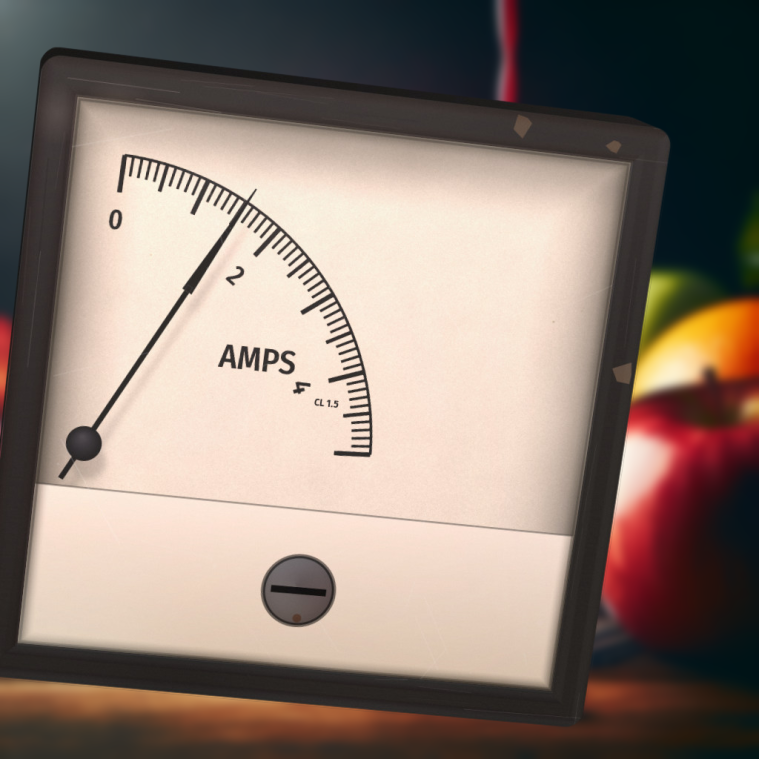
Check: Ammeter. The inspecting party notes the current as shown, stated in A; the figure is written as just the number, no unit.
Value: 1.5
